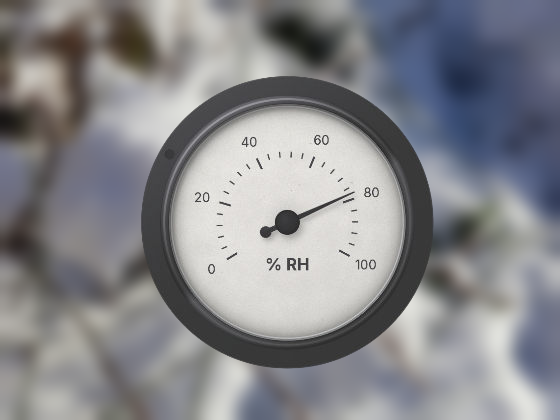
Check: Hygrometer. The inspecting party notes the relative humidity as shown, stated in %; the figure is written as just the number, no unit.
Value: 78
